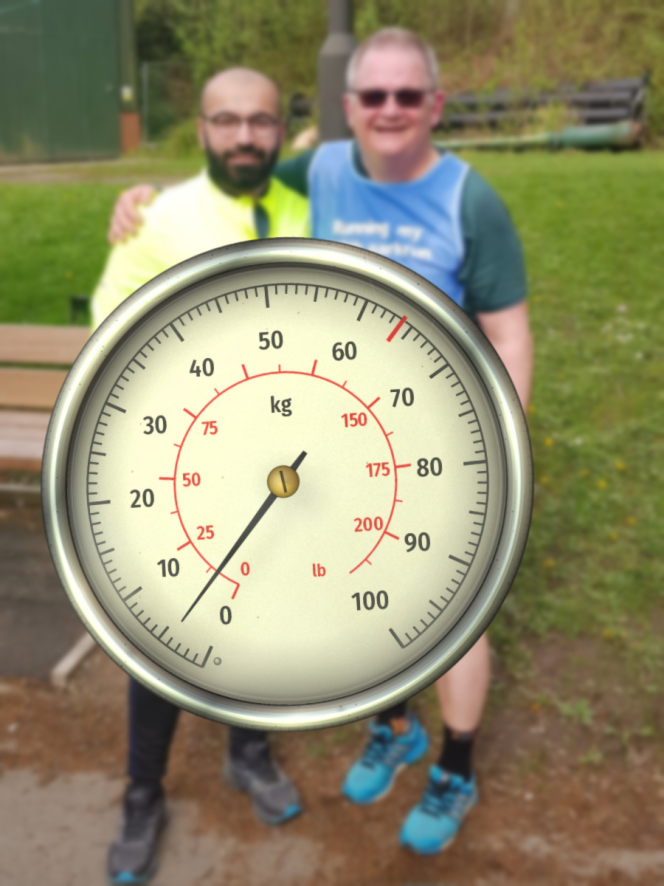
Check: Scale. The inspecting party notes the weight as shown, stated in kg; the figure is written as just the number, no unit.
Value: 4
